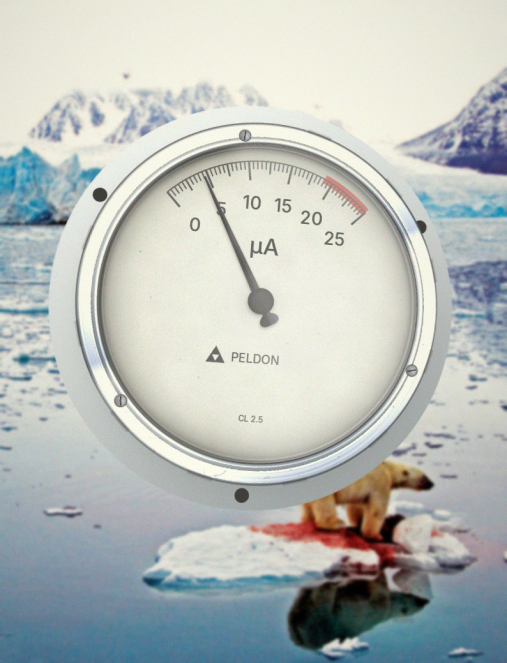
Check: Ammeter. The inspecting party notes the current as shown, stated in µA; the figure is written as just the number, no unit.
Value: 4.5
